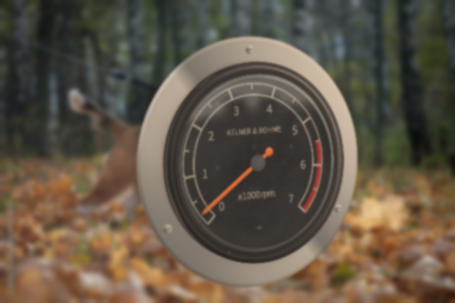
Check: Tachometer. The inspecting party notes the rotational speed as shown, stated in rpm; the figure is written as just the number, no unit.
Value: 250
